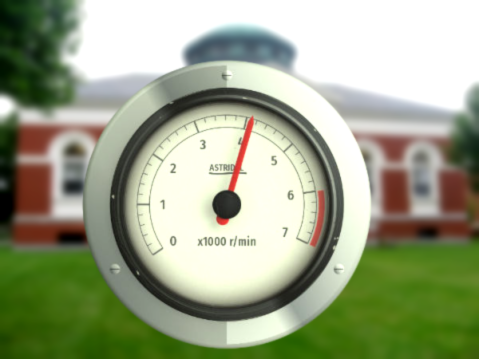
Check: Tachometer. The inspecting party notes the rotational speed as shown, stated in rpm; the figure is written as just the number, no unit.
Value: 4100
